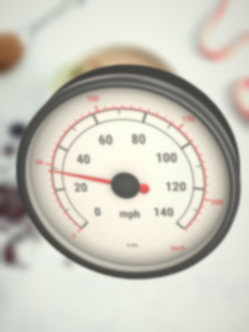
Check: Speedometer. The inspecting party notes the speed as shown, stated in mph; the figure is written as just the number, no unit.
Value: 30
